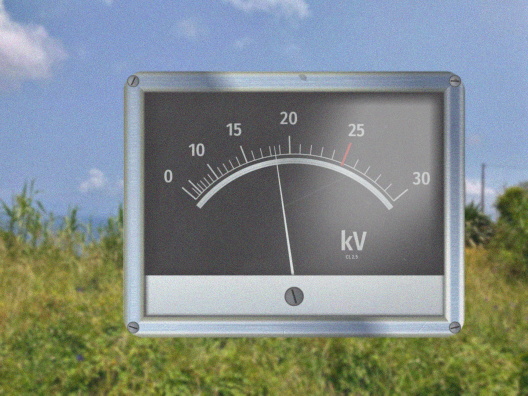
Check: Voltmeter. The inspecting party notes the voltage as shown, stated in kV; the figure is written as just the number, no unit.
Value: 18.5
